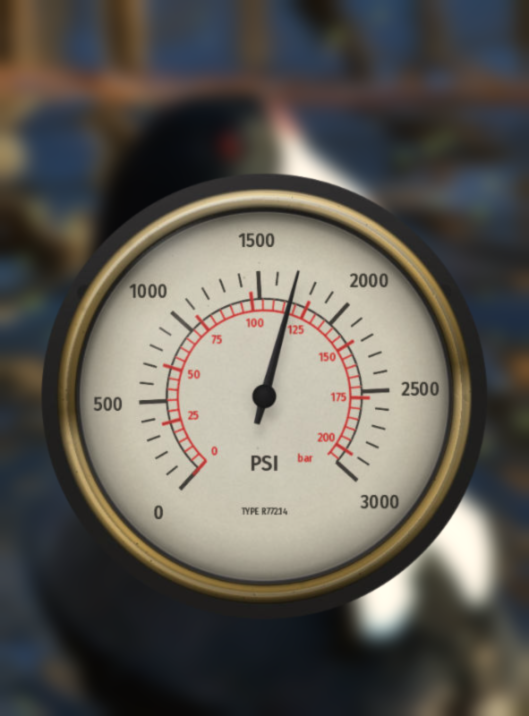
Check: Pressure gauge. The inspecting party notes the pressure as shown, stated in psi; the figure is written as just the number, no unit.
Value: 1700
